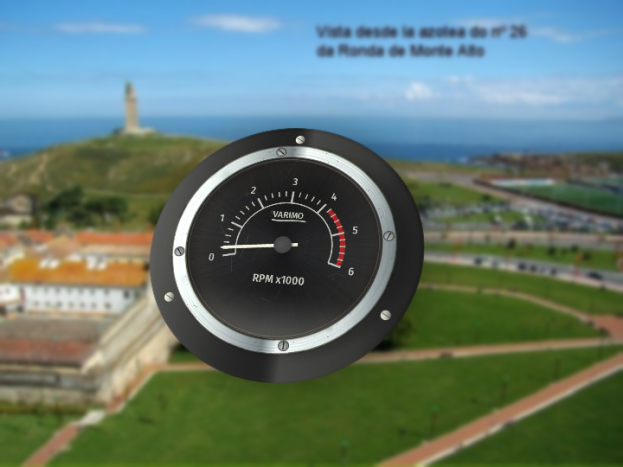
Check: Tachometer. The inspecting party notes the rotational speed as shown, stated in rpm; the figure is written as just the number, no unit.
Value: 200
